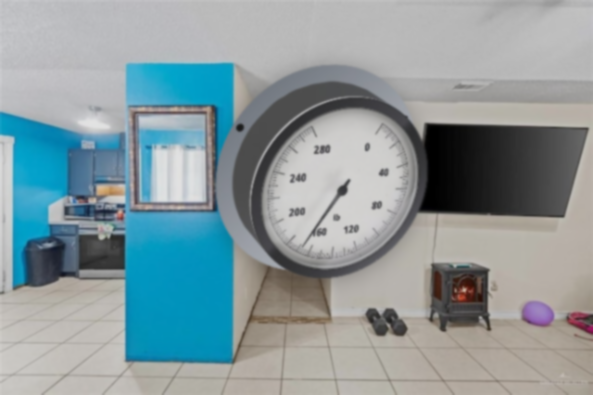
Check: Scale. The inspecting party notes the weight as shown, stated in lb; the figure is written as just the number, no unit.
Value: 170
